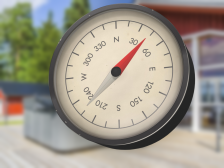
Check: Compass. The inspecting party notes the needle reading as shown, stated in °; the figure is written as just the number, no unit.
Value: 45
